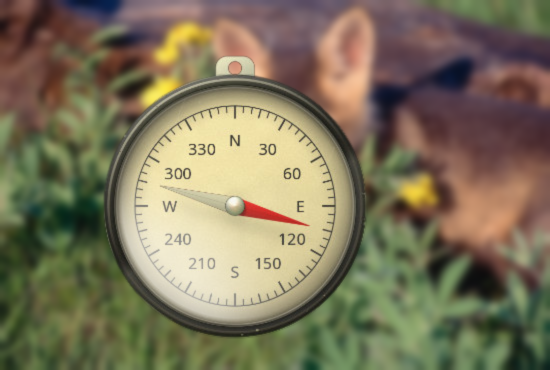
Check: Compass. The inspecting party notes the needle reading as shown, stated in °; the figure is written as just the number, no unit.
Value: 105
